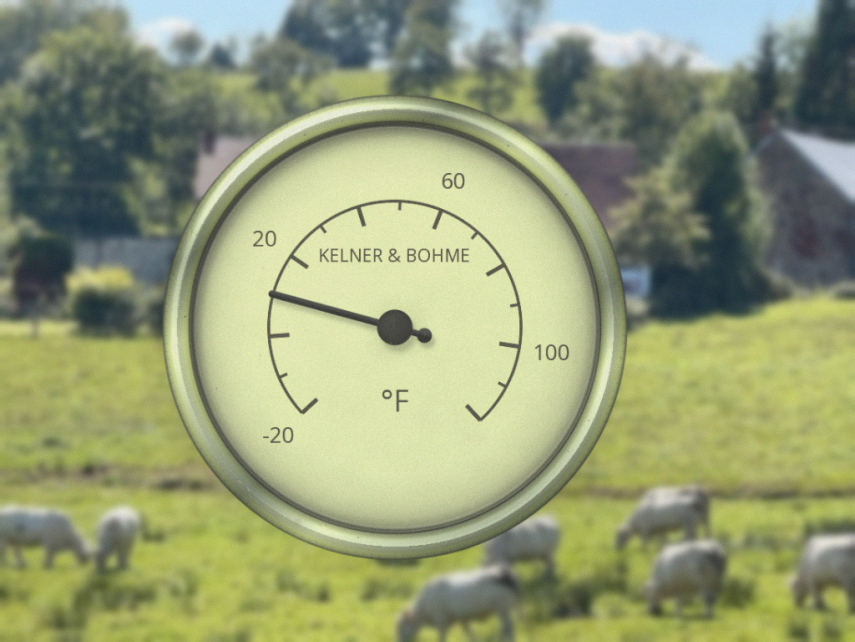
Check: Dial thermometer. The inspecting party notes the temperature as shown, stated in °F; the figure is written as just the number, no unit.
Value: 10
